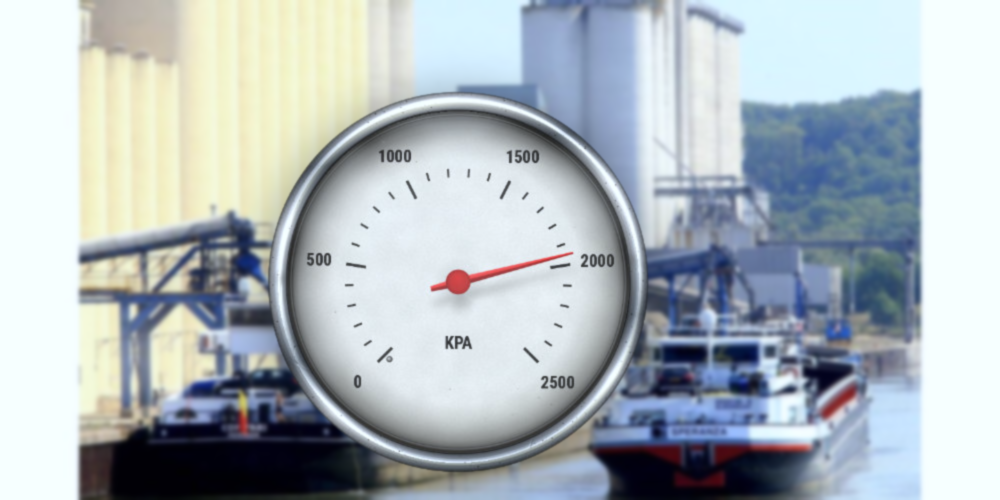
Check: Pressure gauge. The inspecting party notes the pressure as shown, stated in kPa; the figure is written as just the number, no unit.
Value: 1950
